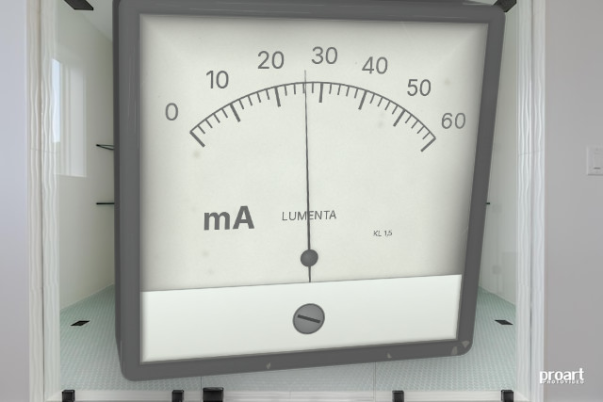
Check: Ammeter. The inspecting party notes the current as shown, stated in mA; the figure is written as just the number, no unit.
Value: 26
